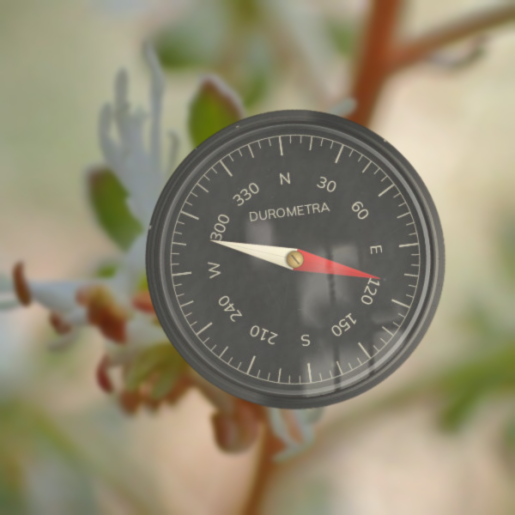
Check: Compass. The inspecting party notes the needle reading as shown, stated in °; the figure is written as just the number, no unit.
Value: 110
